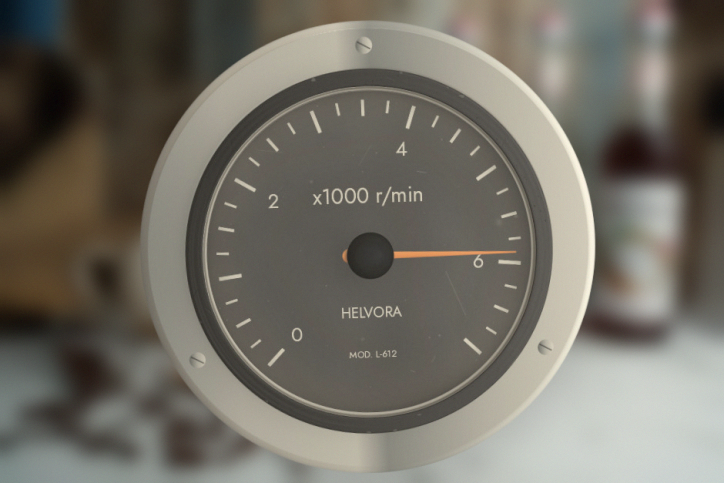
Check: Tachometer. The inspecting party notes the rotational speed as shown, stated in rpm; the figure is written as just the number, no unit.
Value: 5875
